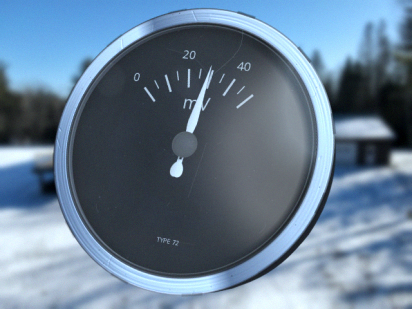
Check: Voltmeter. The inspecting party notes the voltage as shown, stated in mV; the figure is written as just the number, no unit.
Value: 30
